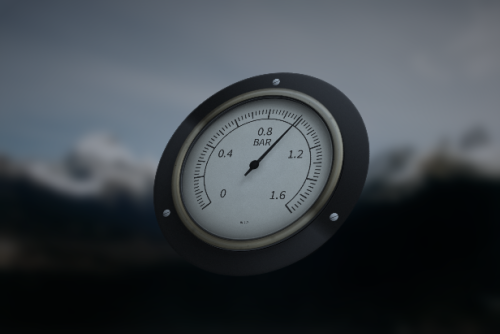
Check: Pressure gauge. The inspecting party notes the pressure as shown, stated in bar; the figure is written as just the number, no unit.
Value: 1
